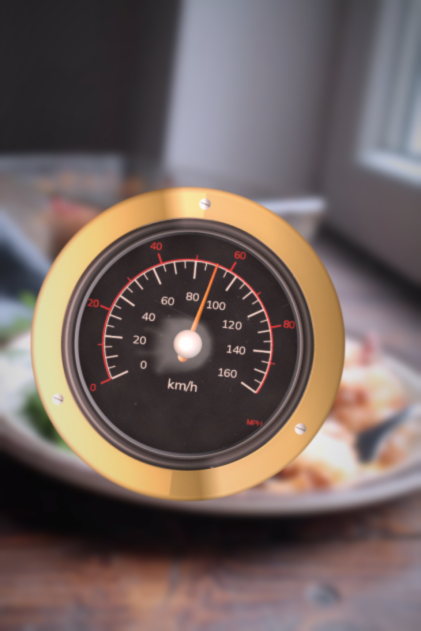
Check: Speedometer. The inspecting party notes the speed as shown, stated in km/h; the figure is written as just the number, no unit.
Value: 90
